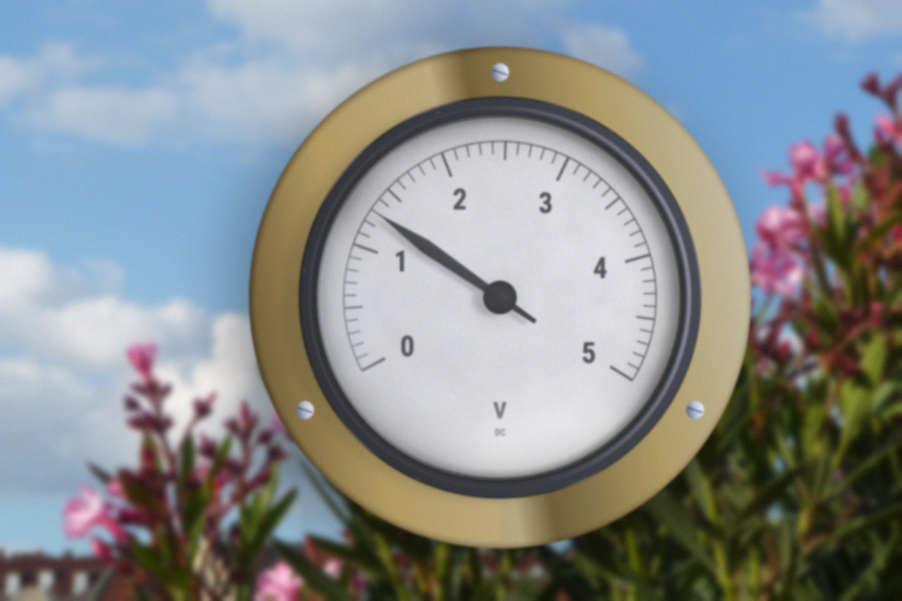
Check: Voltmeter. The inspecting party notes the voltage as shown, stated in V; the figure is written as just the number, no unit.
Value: 1.3
